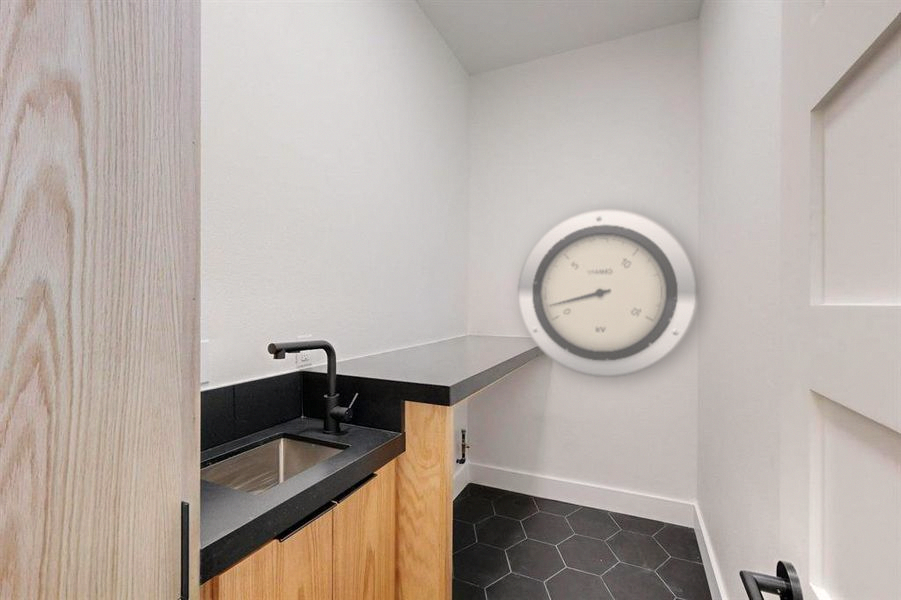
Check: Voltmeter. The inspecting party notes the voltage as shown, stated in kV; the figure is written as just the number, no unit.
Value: 1
